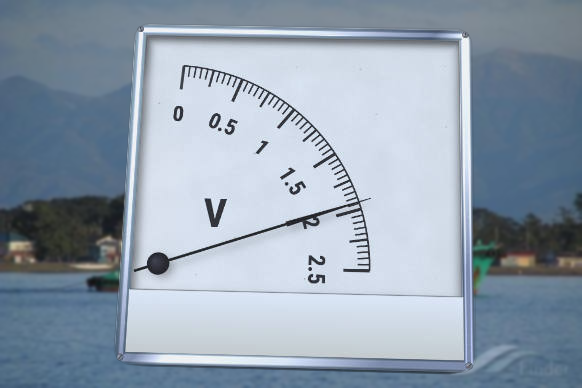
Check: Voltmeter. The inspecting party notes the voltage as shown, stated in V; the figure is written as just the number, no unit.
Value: 1.95
